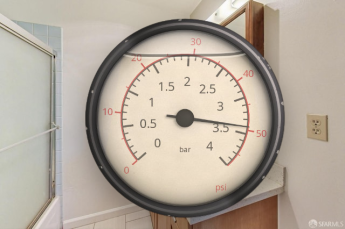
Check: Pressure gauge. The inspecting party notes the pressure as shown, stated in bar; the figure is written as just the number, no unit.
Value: 3.4
